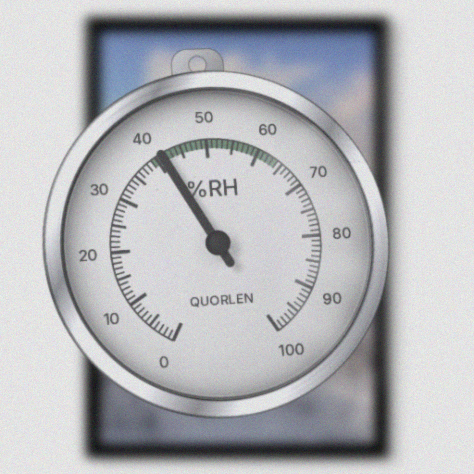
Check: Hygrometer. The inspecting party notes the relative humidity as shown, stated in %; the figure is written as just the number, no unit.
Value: 41
